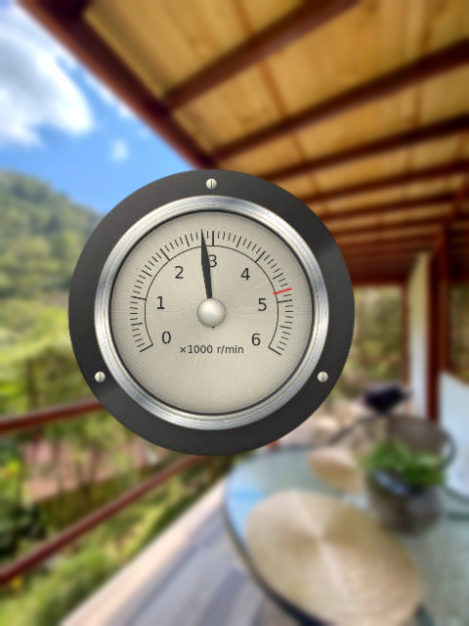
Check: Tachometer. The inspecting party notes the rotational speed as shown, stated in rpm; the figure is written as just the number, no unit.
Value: 2800
